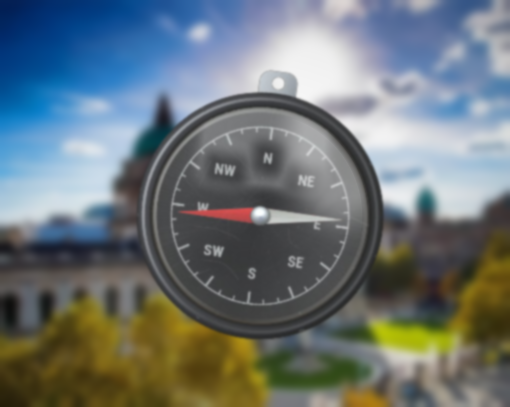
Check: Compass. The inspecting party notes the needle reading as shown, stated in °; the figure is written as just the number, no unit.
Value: 265
